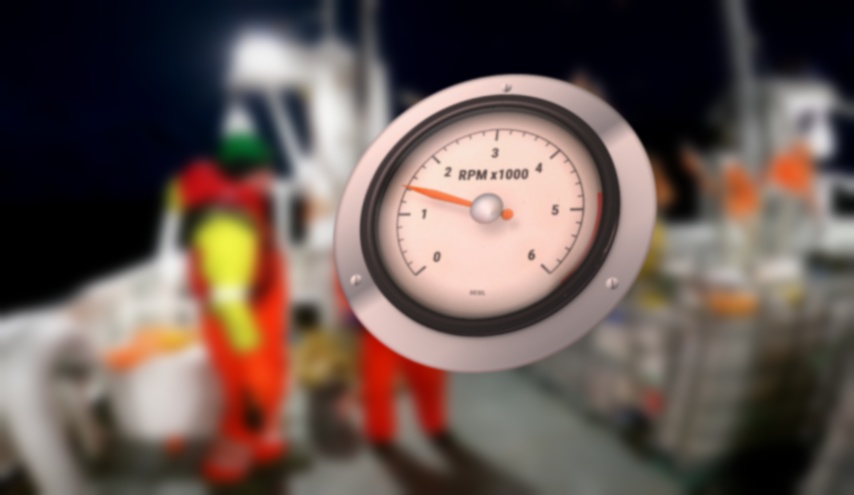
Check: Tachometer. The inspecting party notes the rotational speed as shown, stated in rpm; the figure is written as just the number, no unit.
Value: 1400
